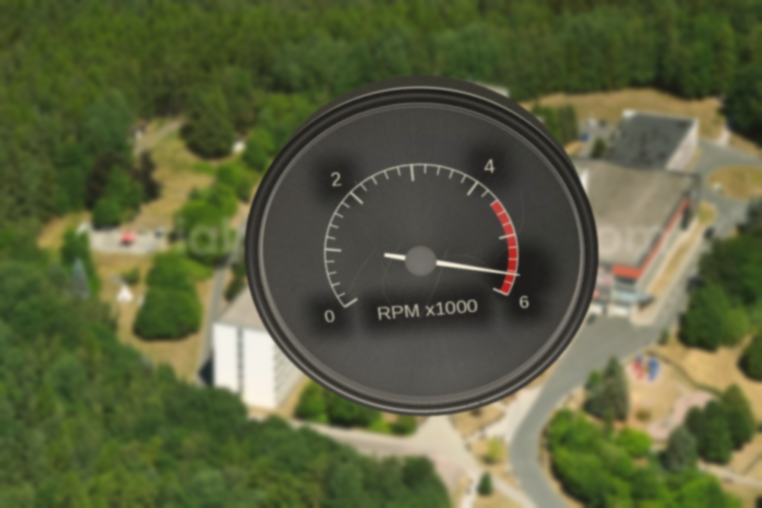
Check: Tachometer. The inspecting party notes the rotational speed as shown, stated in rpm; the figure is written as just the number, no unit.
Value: 5600
